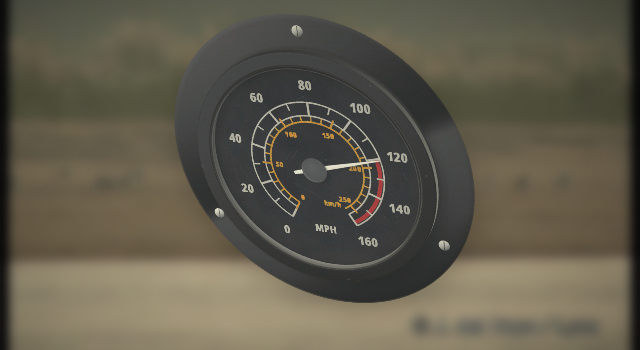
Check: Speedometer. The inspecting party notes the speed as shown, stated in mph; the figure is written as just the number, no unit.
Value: 120
